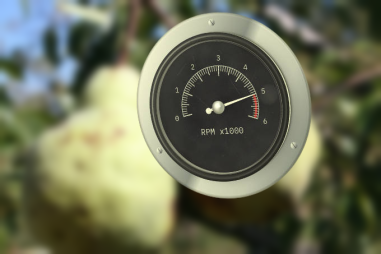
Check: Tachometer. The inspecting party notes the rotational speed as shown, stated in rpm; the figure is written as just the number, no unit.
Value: 5000
